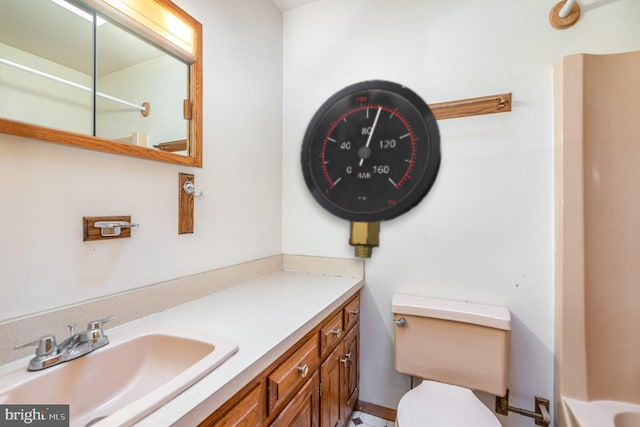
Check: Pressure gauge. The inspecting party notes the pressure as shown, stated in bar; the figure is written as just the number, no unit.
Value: 90
